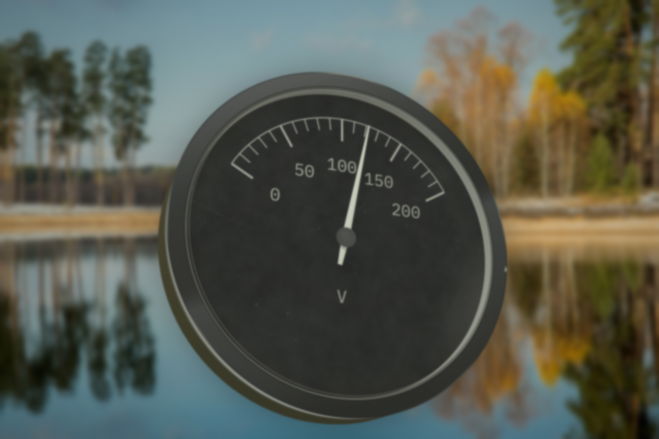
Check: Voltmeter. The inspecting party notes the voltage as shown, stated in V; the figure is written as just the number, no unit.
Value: 120
